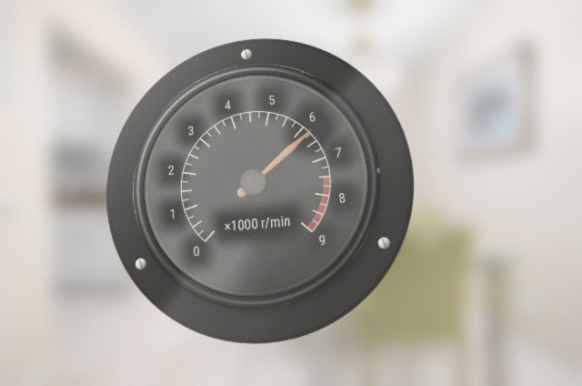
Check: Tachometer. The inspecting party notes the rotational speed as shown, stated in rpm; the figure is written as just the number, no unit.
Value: 6250
